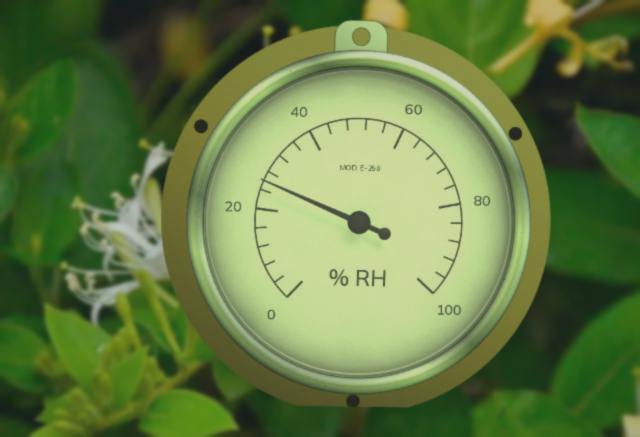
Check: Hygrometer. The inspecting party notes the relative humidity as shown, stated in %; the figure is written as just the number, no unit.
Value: 26
